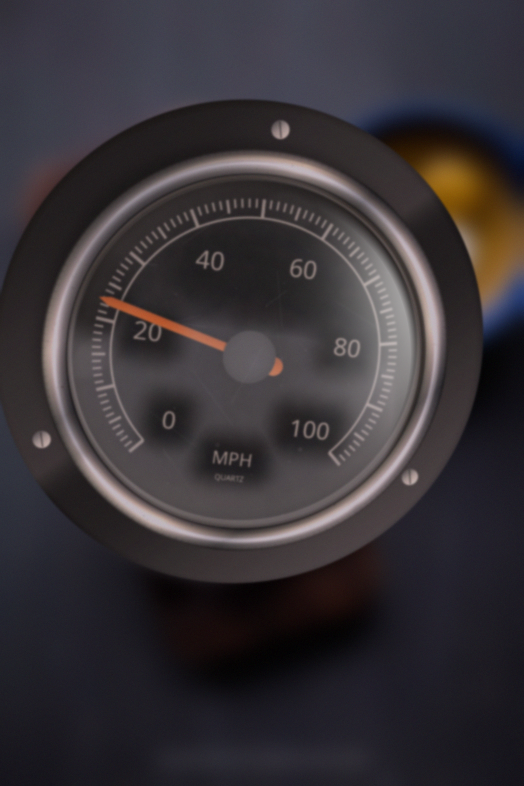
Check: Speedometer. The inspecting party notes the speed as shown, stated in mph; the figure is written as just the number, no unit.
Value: 23
